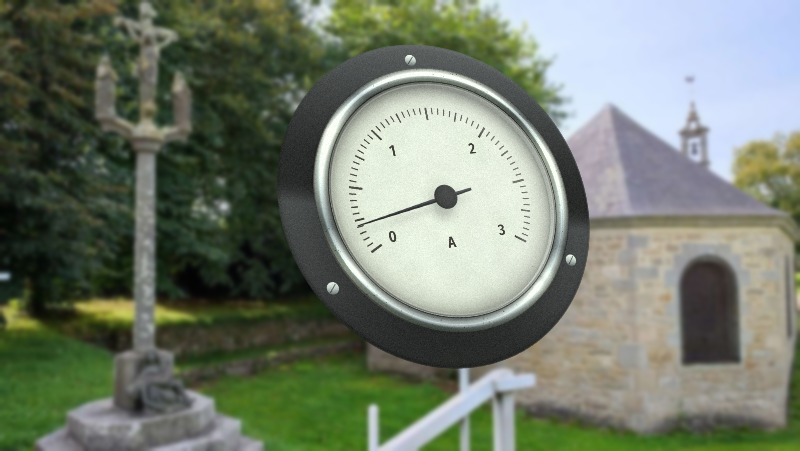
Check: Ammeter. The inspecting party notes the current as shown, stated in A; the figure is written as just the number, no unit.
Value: 0.2
